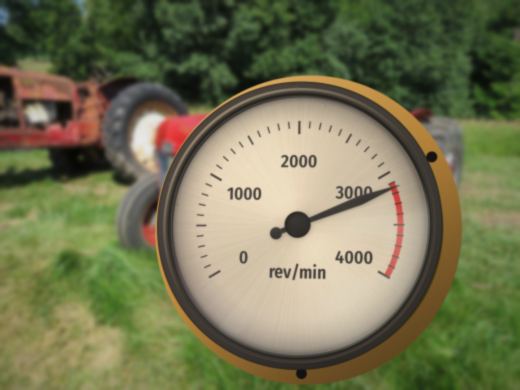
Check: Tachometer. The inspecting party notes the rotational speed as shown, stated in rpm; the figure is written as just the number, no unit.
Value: 3150
